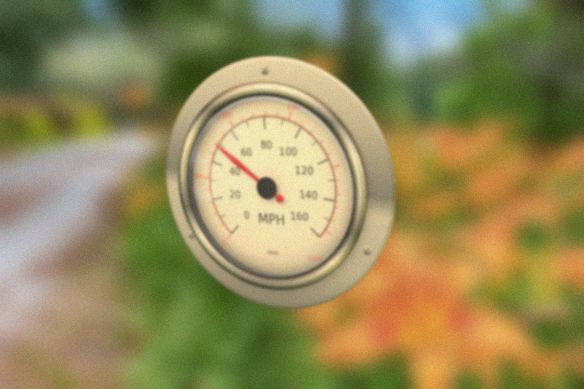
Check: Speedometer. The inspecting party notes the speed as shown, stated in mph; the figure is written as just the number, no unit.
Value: 50
